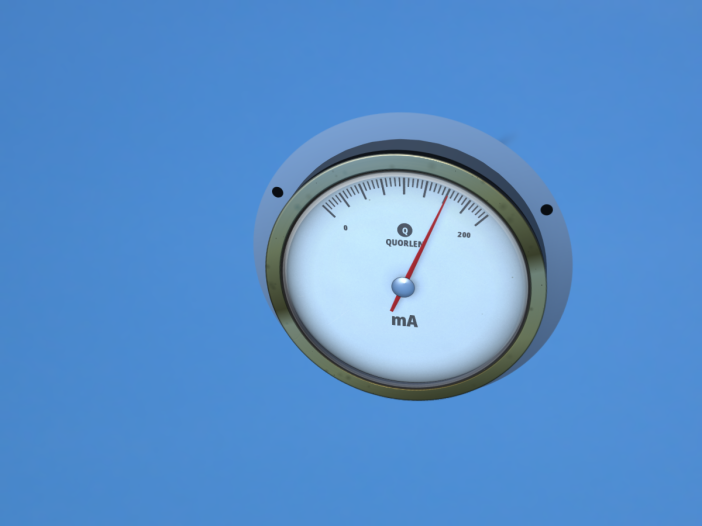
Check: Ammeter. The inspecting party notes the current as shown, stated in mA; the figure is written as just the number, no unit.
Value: 150
